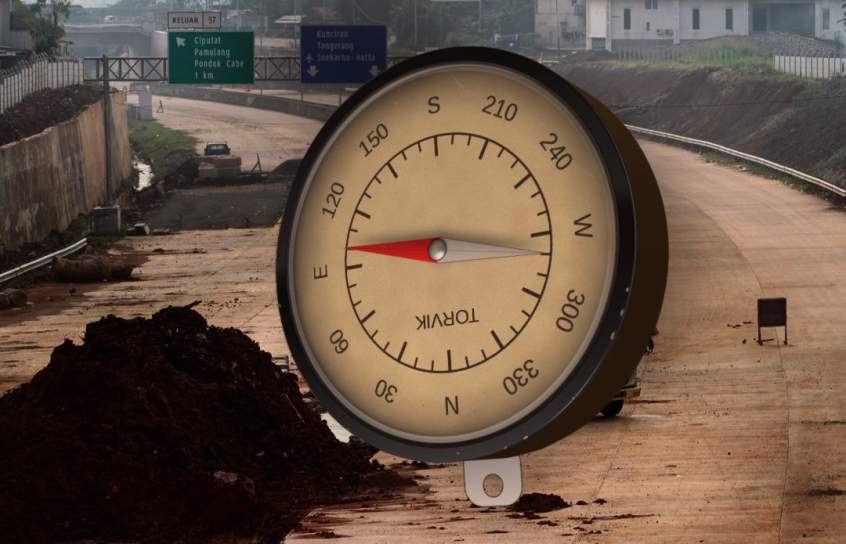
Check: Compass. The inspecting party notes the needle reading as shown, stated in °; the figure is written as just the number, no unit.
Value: 100
